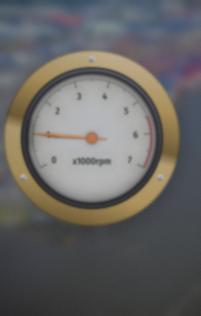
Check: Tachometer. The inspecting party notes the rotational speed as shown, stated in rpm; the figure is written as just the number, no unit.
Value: 1000
